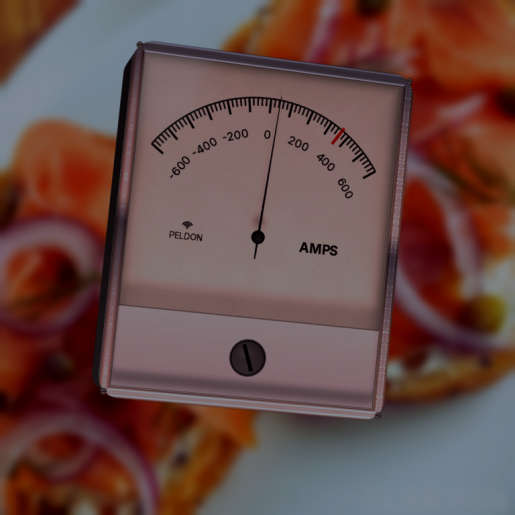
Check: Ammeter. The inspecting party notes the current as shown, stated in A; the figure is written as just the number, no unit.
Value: 40
